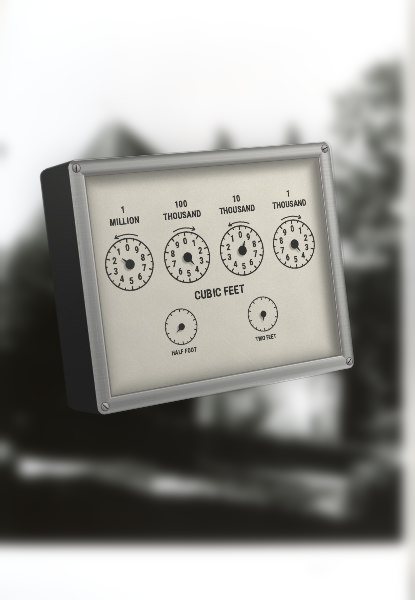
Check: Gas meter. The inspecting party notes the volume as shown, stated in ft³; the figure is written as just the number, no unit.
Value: 139400
